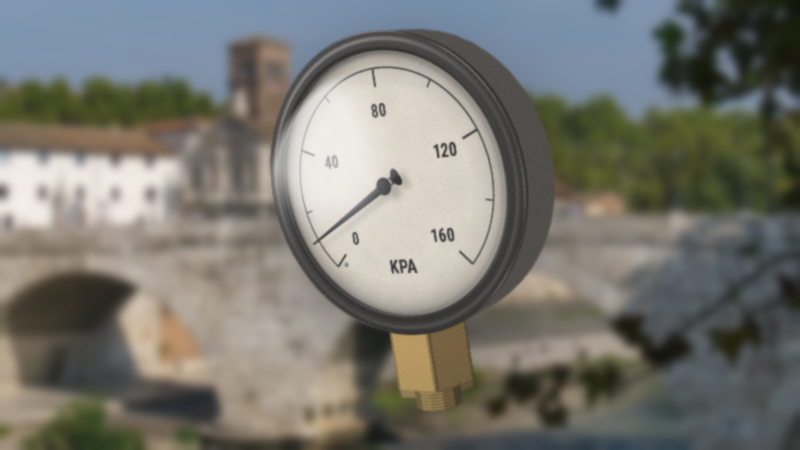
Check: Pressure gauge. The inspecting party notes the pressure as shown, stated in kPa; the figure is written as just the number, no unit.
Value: 10
